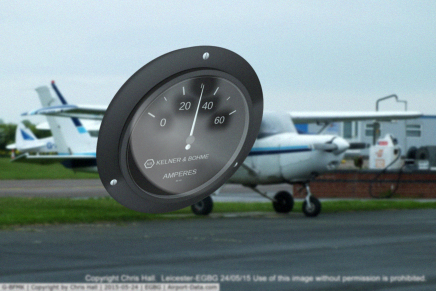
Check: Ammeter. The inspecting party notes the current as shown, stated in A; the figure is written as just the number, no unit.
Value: 30
